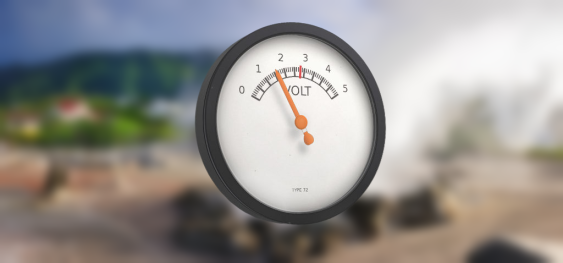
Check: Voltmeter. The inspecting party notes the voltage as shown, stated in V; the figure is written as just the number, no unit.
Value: 1.5
